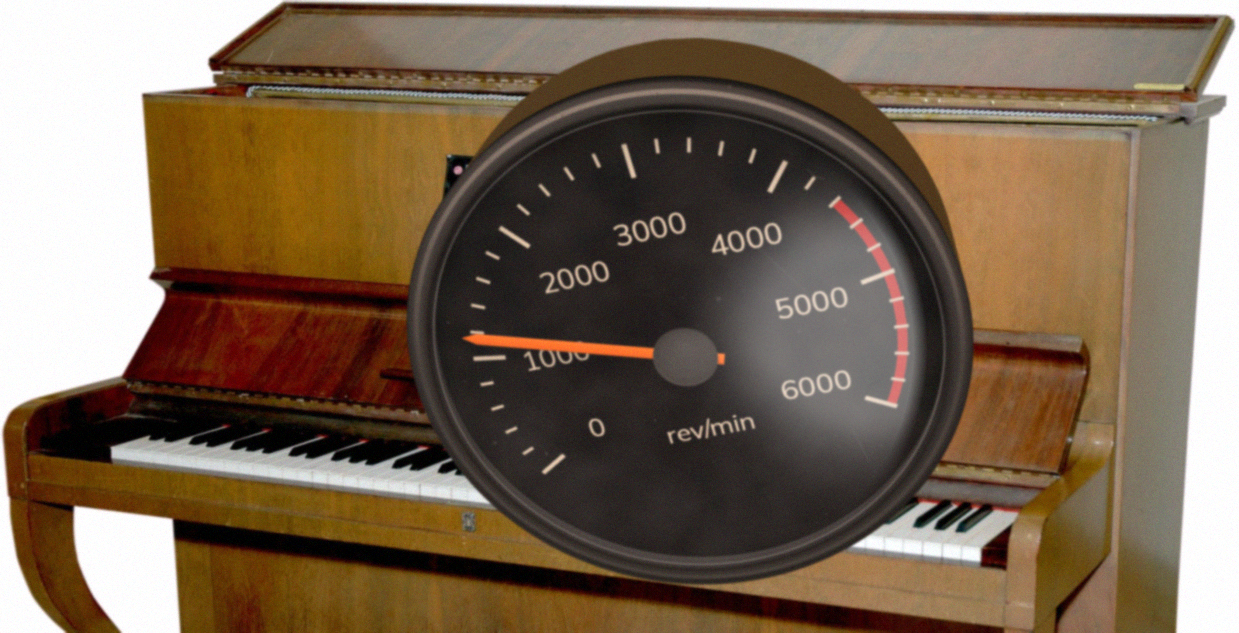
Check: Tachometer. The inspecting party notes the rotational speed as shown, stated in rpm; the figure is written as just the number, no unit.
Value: 1200
